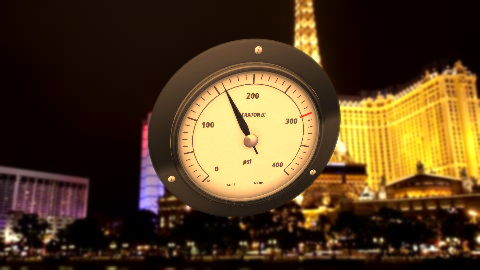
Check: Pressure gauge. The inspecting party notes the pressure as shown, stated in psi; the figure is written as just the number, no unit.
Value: 160
